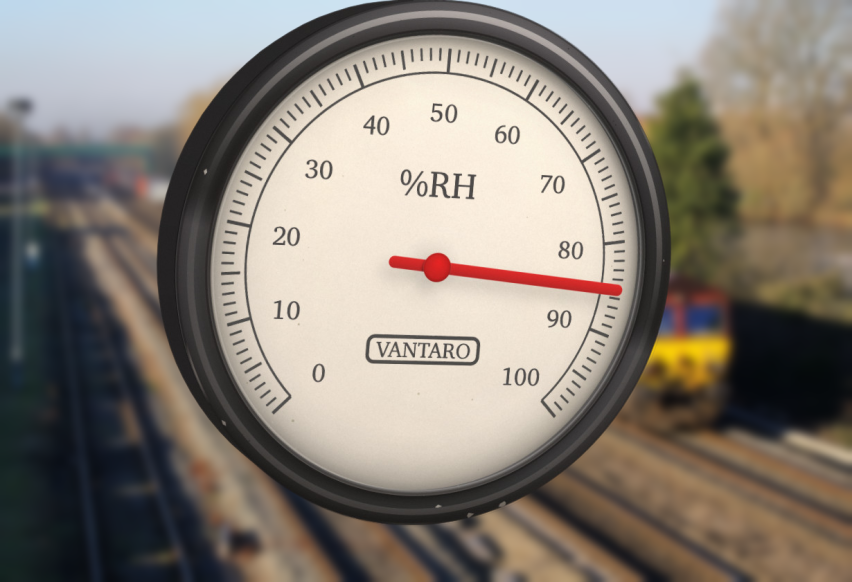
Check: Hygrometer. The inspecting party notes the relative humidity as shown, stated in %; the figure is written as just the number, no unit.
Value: 85
